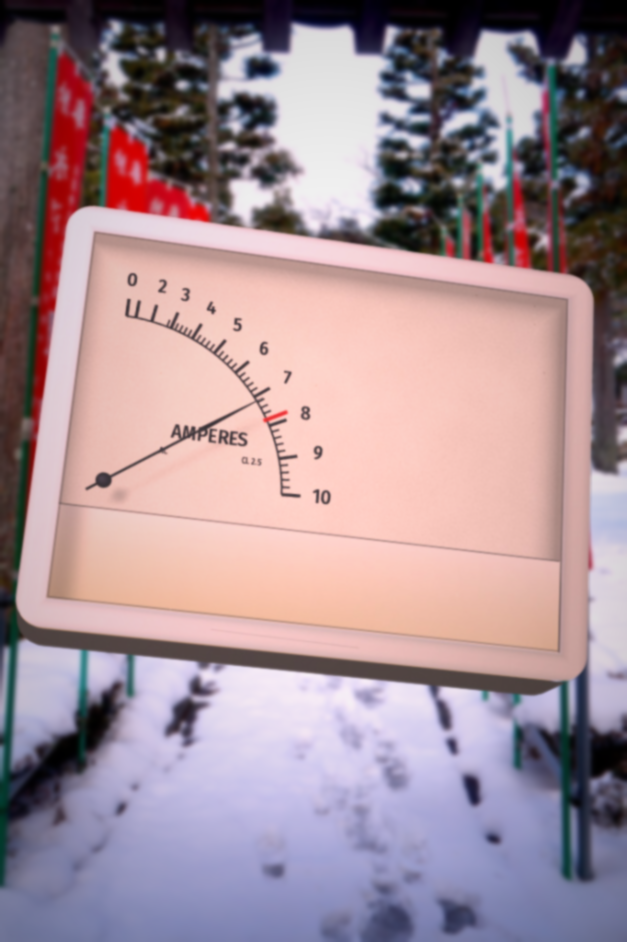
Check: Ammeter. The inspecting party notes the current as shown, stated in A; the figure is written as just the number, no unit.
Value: 7.2
